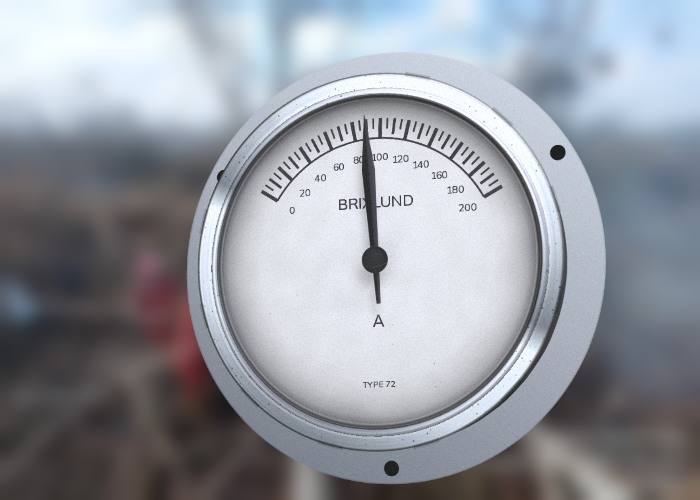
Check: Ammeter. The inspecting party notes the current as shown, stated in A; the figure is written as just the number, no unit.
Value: 90
